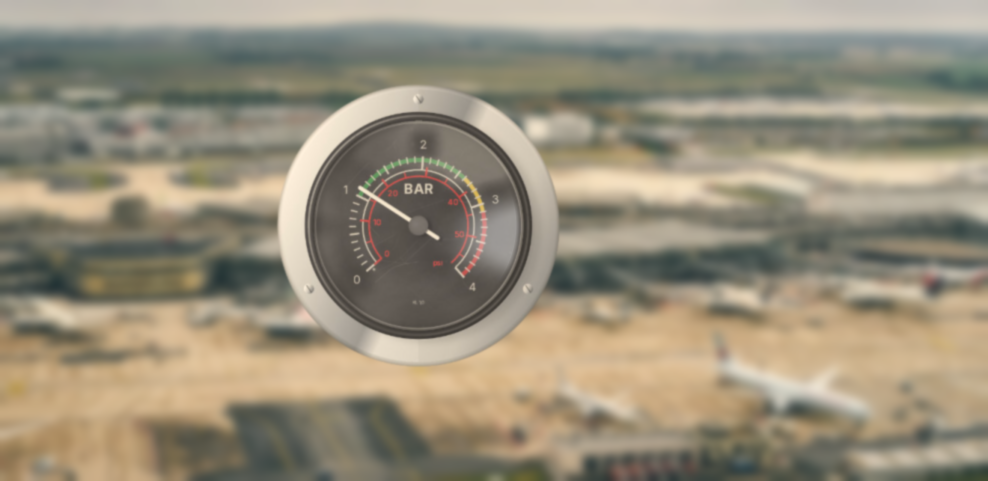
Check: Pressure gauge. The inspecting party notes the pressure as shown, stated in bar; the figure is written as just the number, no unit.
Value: 1.1
